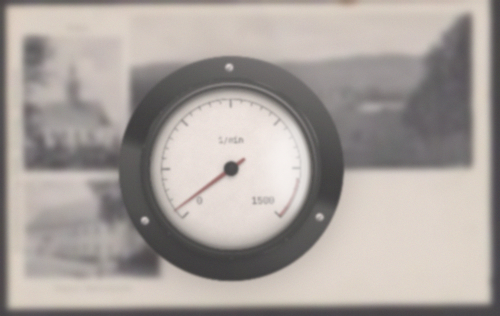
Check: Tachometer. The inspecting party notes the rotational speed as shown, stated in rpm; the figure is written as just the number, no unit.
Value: 50
